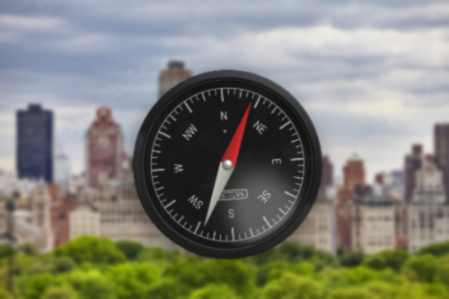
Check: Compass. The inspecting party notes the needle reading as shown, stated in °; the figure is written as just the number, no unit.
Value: 25
